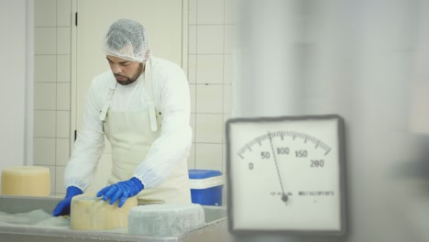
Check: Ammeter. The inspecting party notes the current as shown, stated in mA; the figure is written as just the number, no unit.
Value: 75
